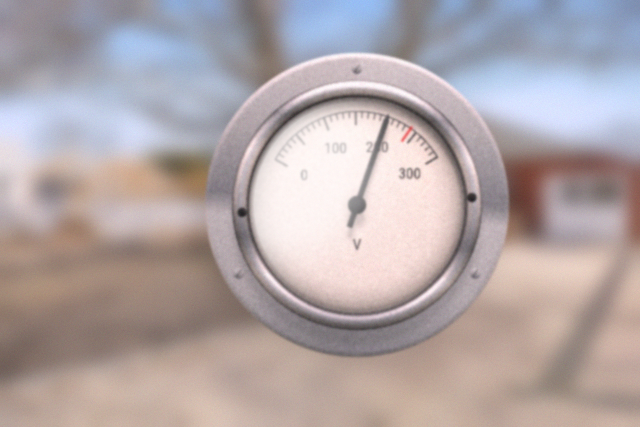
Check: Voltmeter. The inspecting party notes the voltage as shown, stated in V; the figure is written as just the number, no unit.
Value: 200
